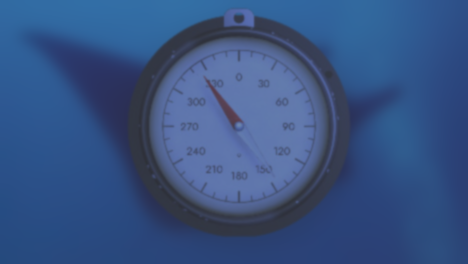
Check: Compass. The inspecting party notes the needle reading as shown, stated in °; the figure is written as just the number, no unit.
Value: 325
